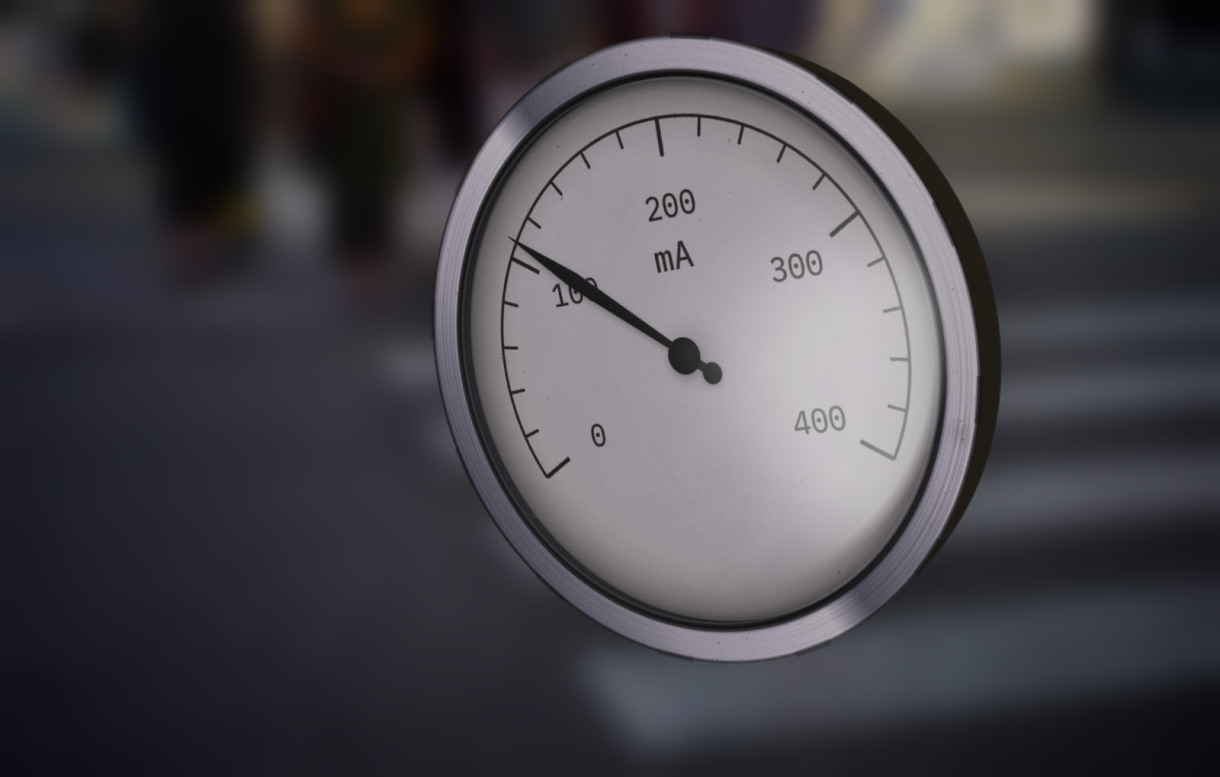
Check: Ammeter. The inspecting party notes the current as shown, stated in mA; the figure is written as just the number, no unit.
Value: 110
